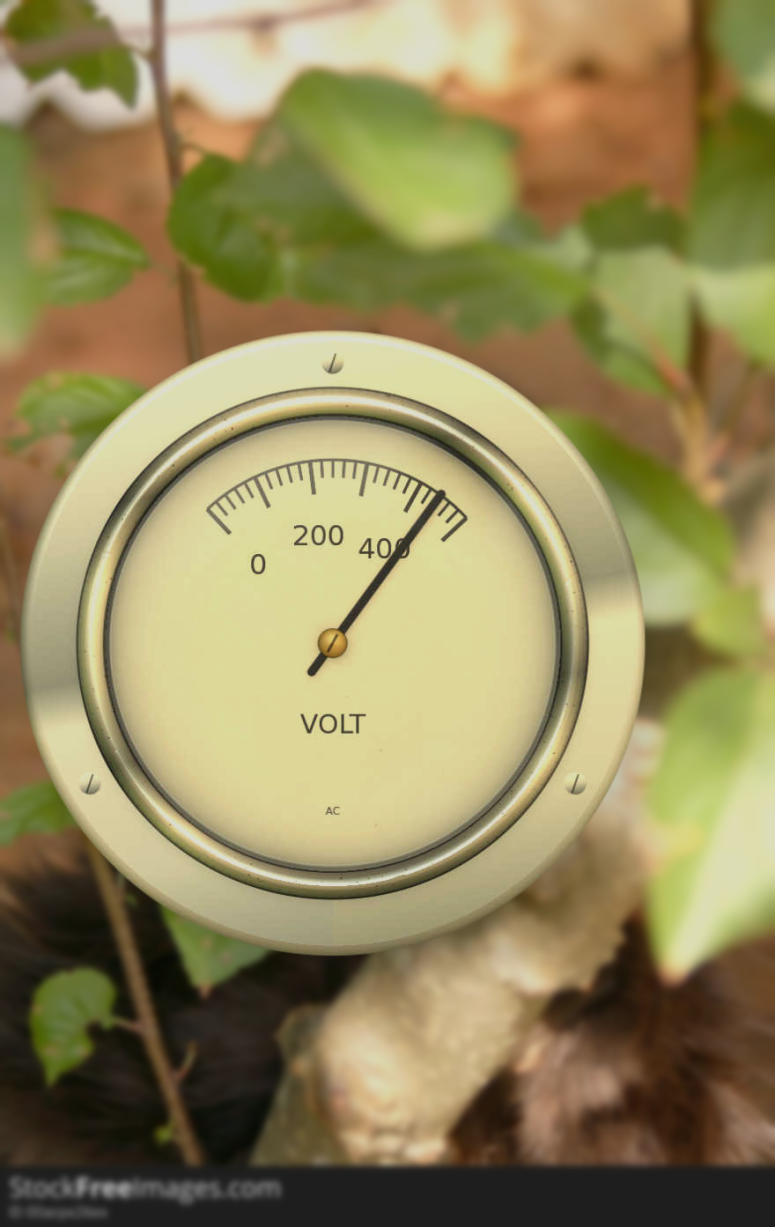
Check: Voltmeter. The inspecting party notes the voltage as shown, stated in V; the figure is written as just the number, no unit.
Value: 440
